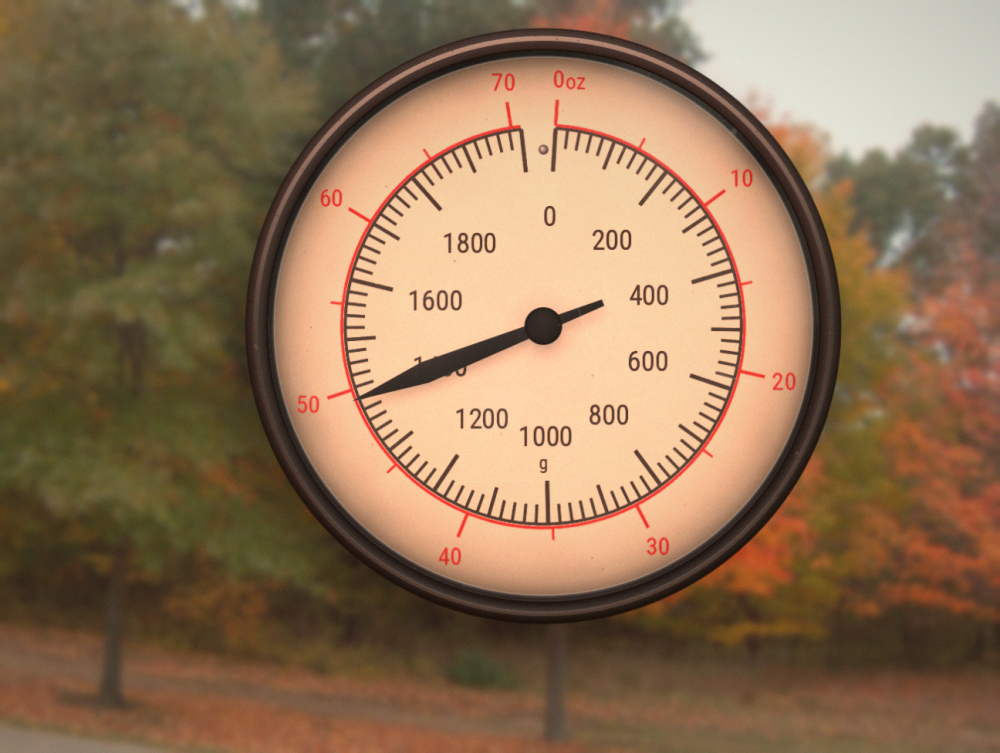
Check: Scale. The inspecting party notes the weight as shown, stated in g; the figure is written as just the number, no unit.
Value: 1400
